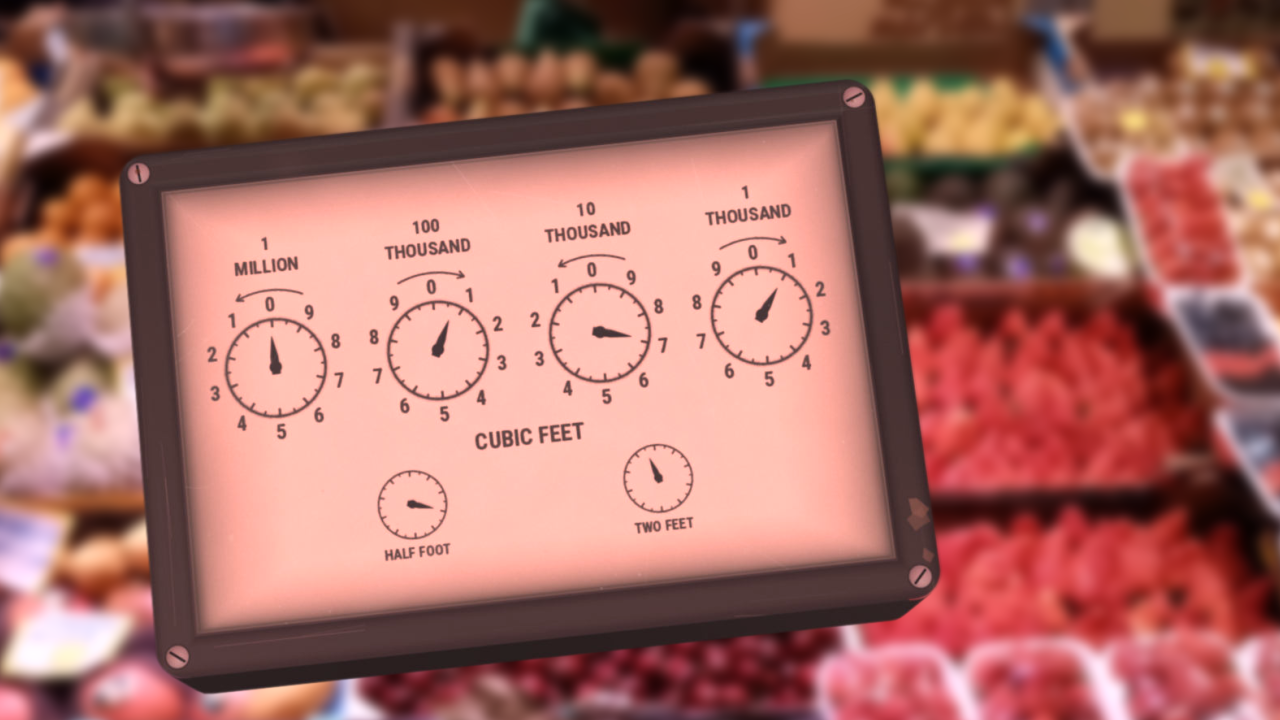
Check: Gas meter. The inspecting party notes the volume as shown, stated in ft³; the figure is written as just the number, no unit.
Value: 7100
